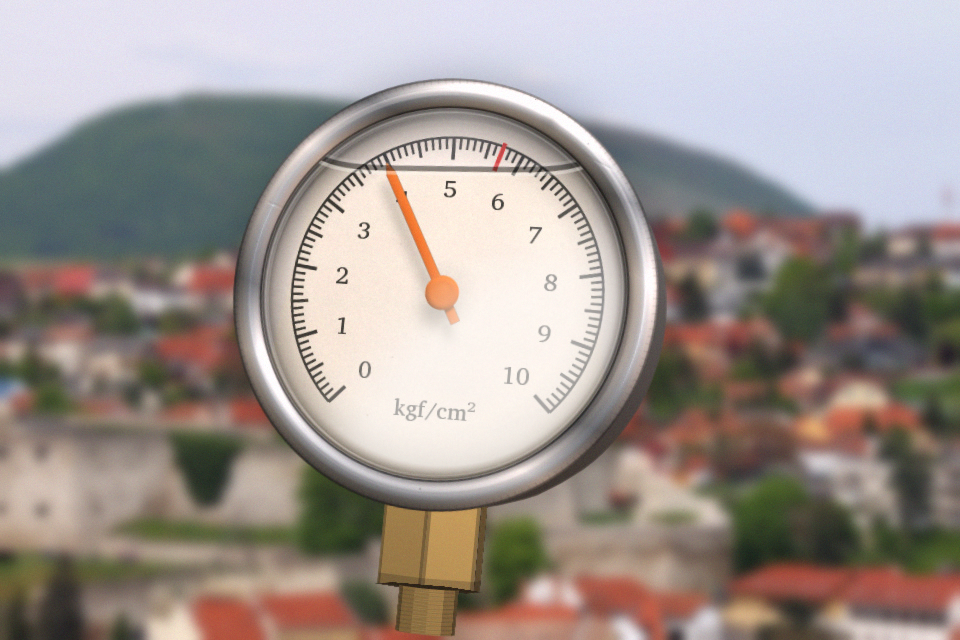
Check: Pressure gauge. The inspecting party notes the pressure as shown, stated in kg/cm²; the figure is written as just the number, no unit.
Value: 4
